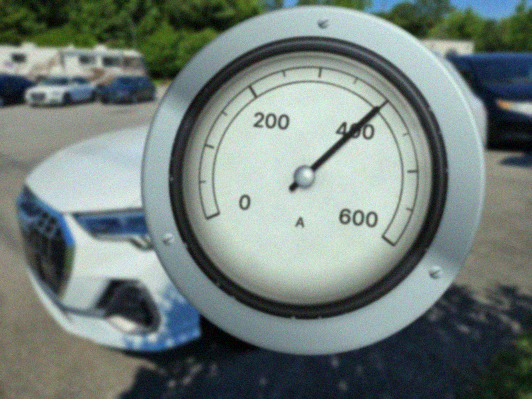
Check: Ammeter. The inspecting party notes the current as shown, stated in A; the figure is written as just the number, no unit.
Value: 400
